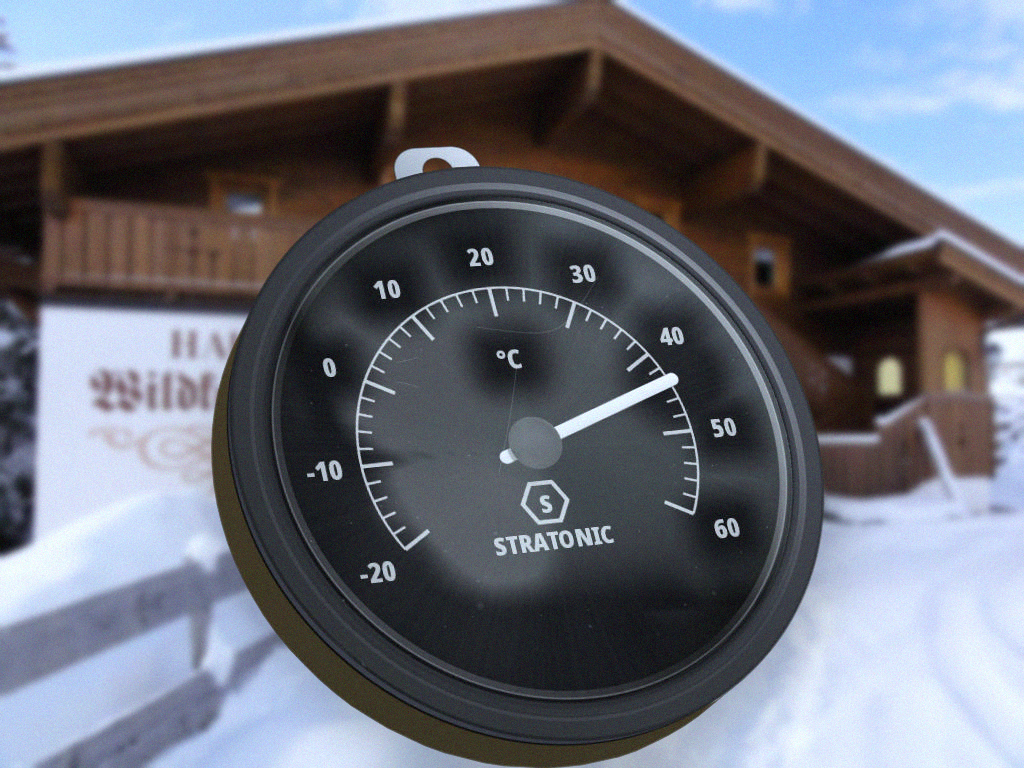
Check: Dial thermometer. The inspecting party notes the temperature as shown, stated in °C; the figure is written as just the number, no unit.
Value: 44
